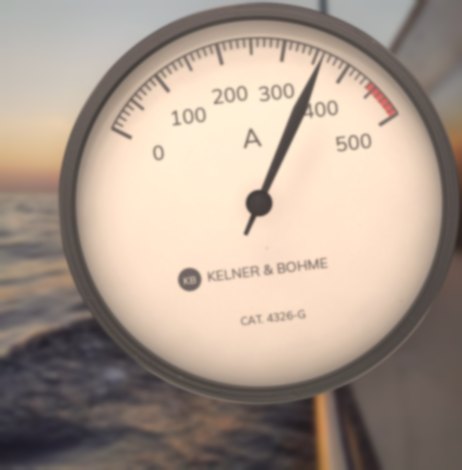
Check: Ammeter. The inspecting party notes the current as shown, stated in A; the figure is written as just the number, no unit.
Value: 360
